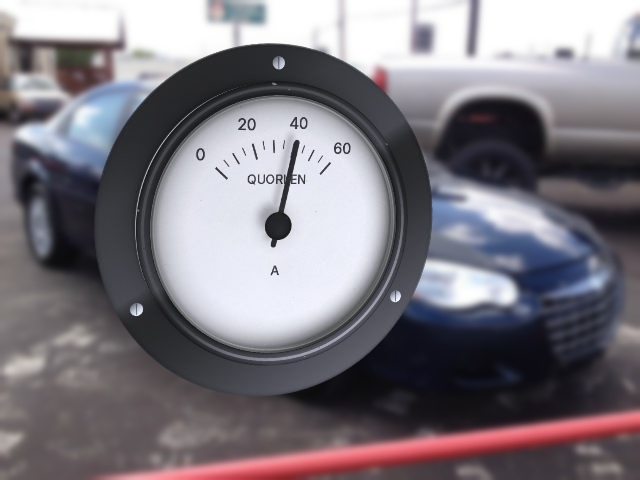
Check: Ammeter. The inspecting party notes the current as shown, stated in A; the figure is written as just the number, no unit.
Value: 40
